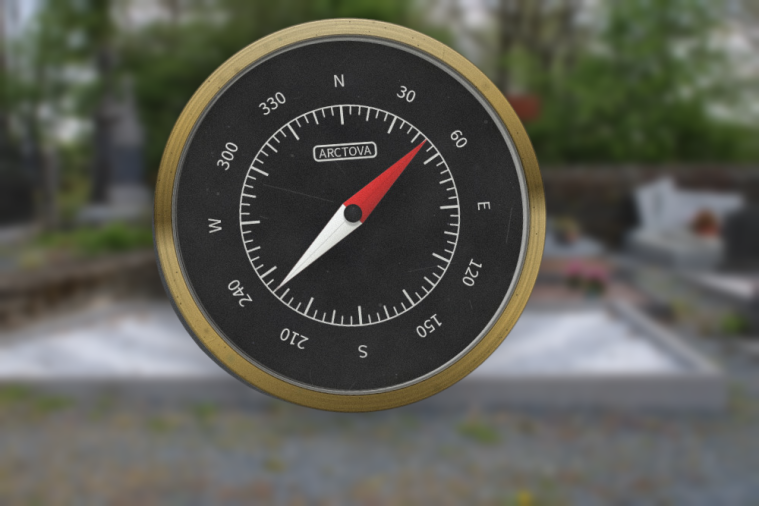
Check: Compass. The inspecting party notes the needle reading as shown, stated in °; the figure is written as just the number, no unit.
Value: 50
